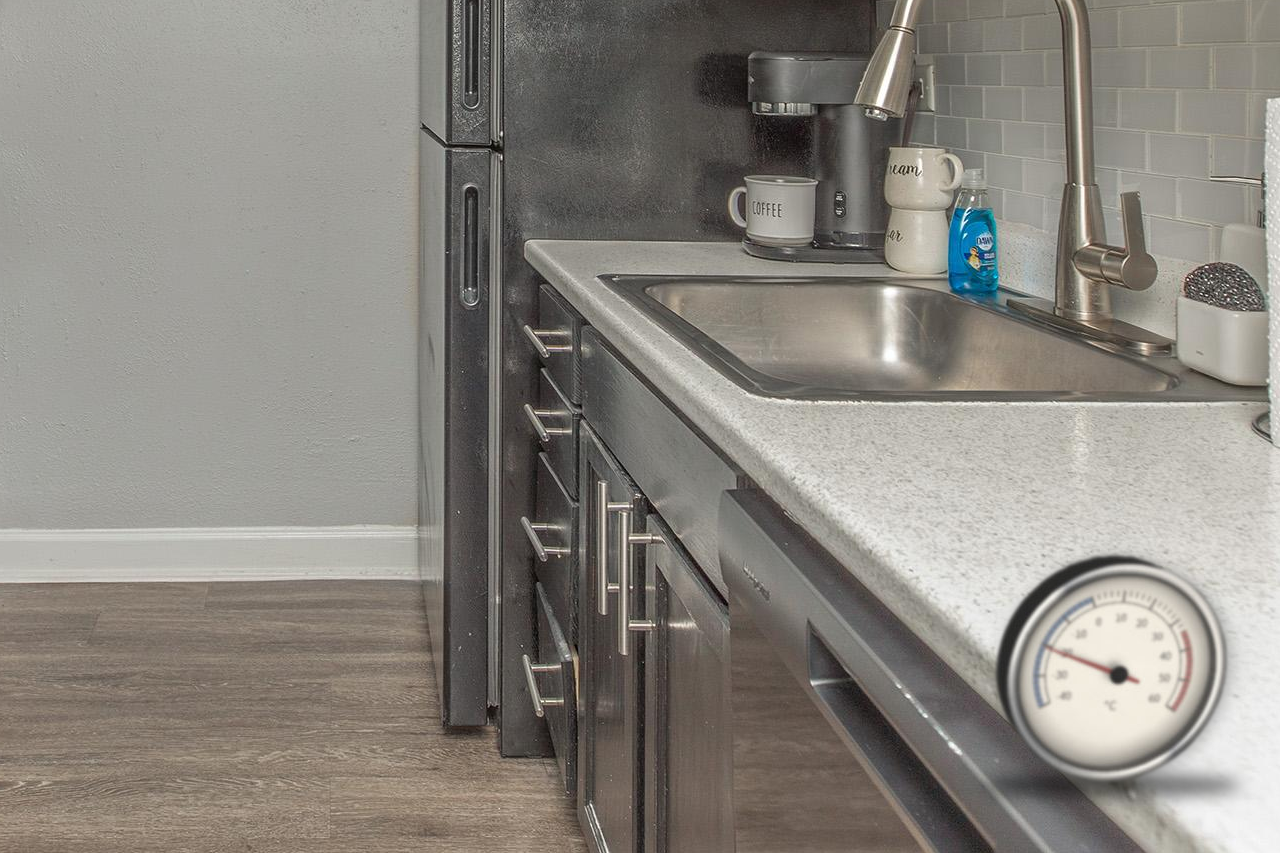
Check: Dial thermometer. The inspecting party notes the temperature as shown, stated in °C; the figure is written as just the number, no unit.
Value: -20
